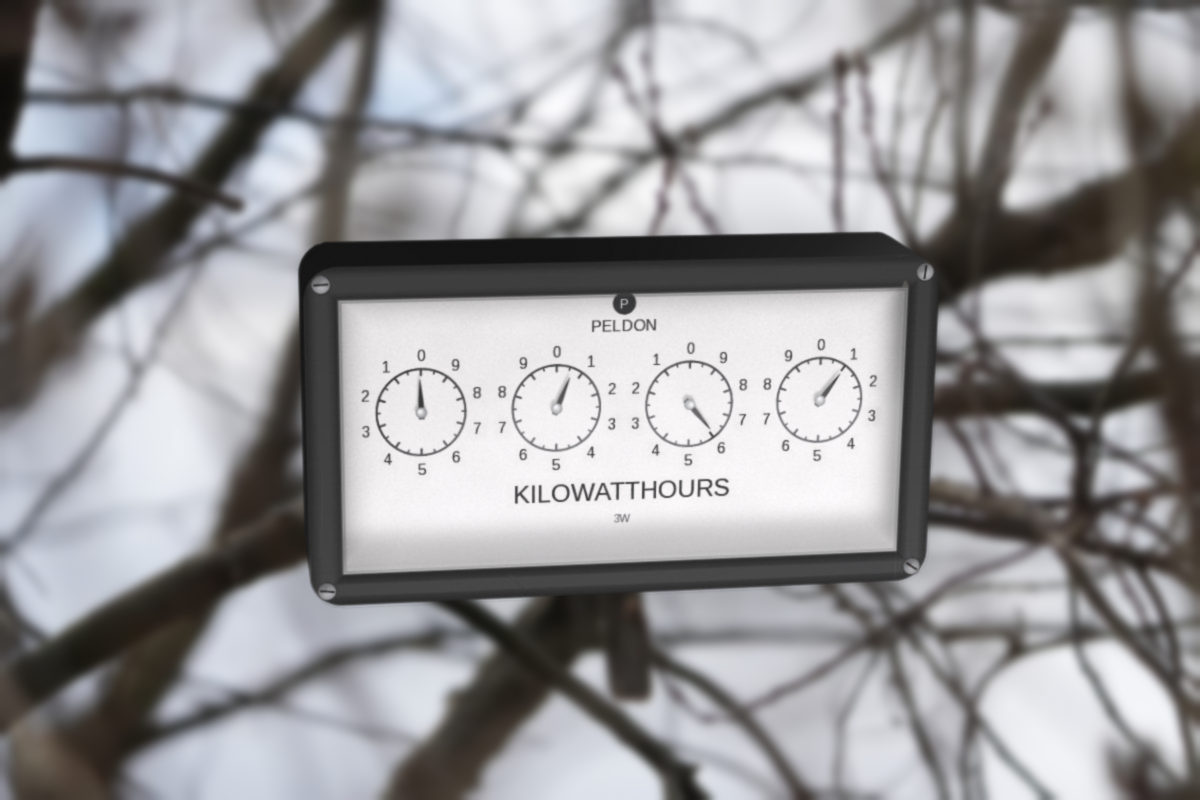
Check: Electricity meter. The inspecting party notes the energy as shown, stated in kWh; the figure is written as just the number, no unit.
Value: 61
